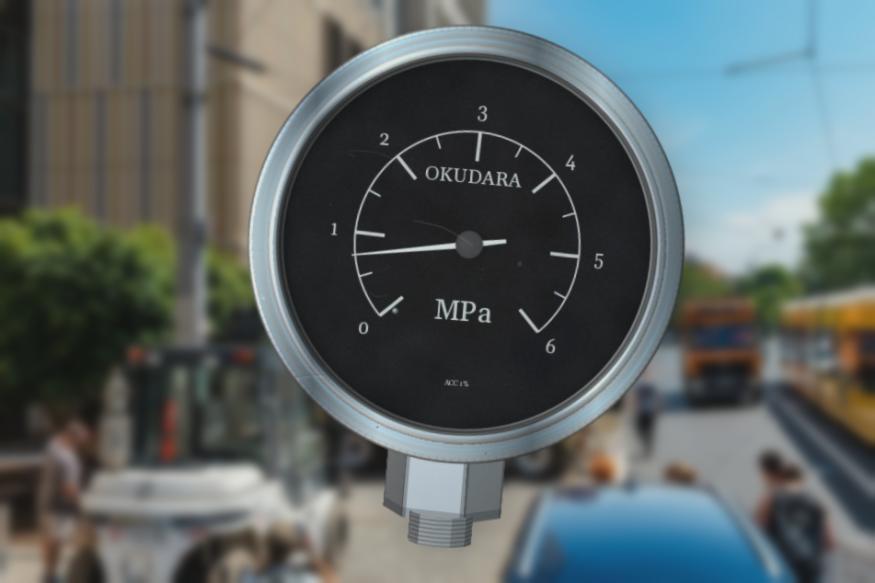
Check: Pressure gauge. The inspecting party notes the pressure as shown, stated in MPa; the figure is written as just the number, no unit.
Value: 0.75
